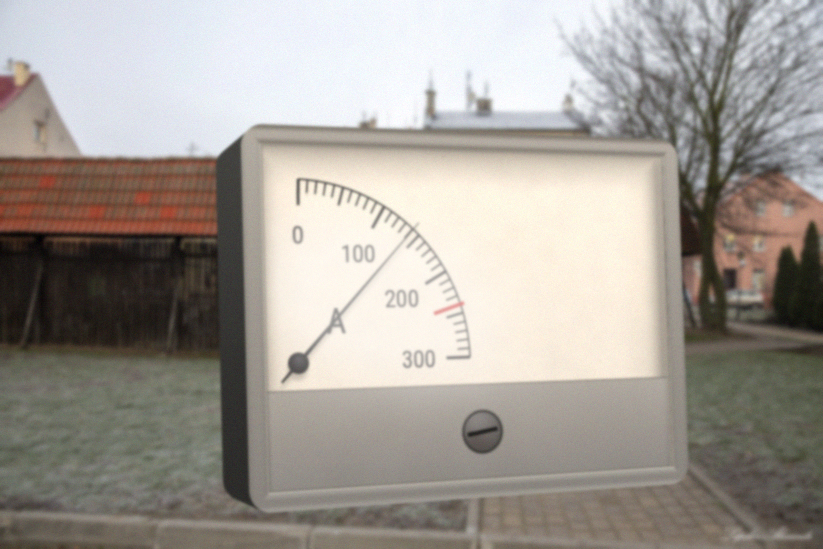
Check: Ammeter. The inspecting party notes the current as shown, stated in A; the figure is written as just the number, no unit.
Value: 140
